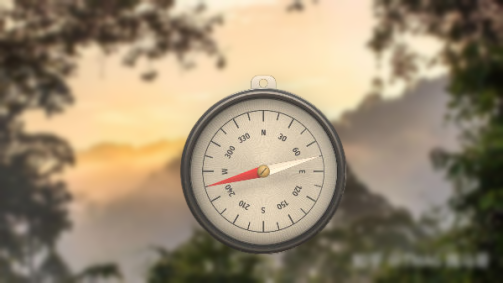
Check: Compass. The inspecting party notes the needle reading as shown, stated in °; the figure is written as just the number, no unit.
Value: 255
